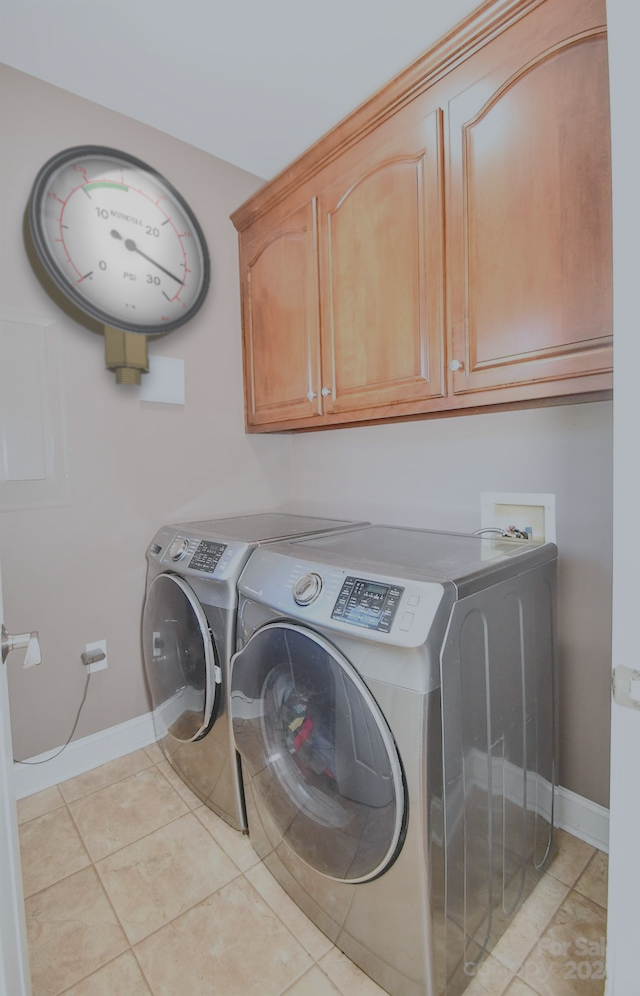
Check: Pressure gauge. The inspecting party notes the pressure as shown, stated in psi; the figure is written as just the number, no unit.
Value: 27.5
